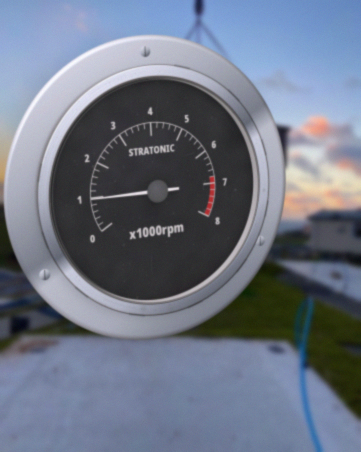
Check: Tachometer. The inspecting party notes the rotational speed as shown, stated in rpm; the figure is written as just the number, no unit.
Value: 1000
